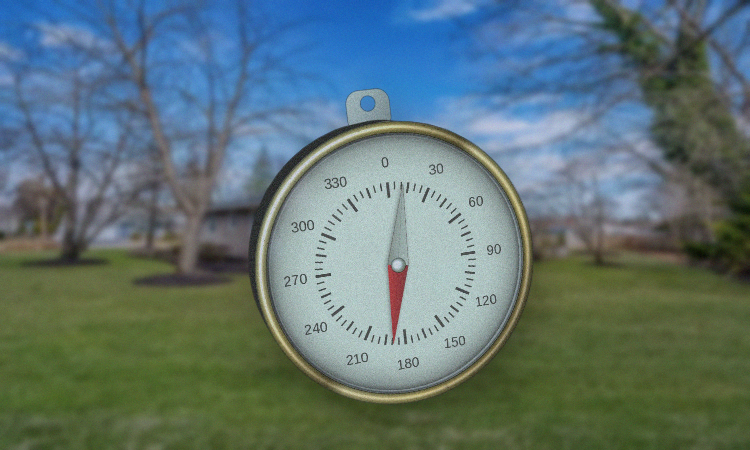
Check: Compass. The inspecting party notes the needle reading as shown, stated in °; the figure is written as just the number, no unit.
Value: 190
